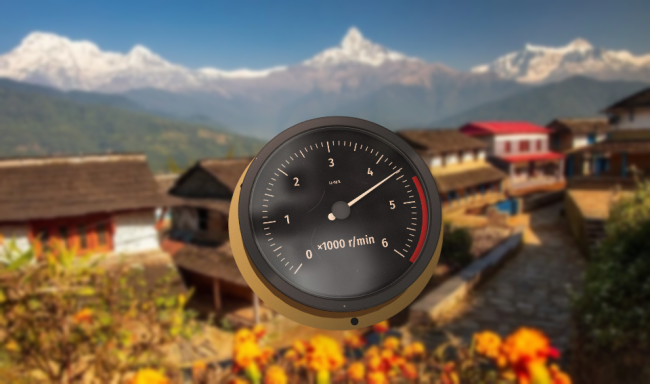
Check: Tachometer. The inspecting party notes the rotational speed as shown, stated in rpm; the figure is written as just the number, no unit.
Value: 4400
